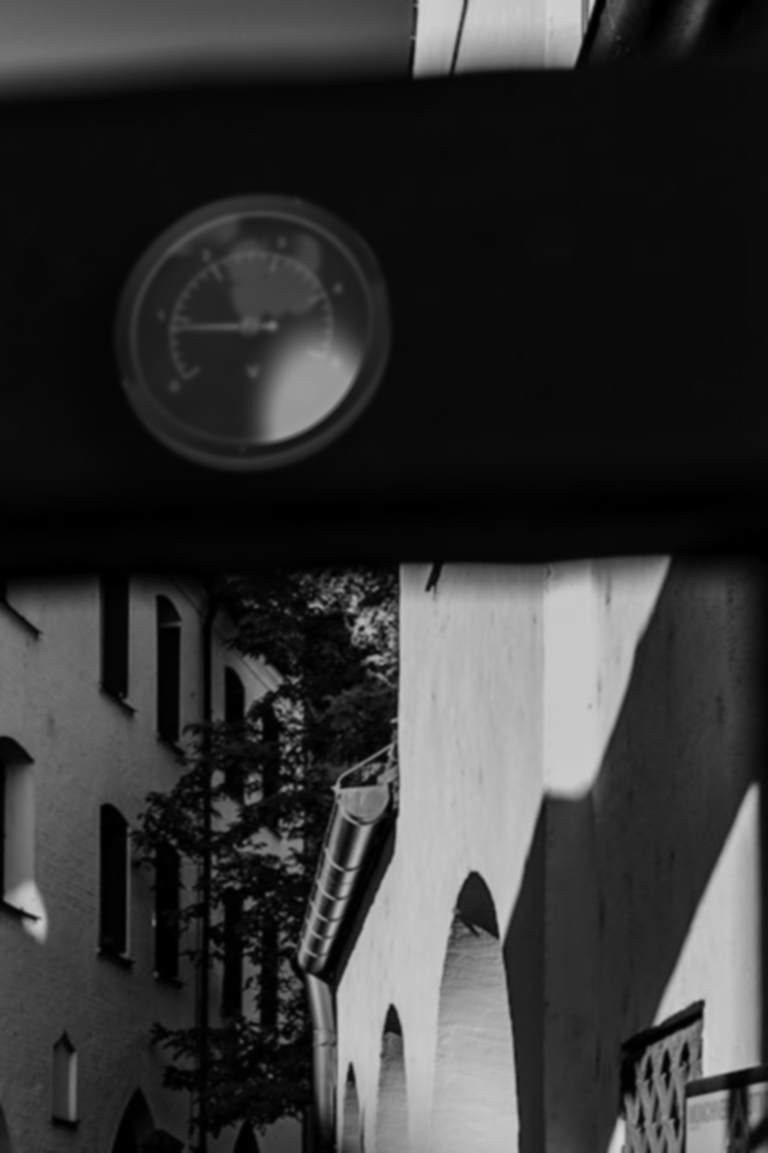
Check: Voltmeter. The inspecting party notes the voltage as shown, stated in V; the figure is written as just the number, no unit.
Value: 0.8
